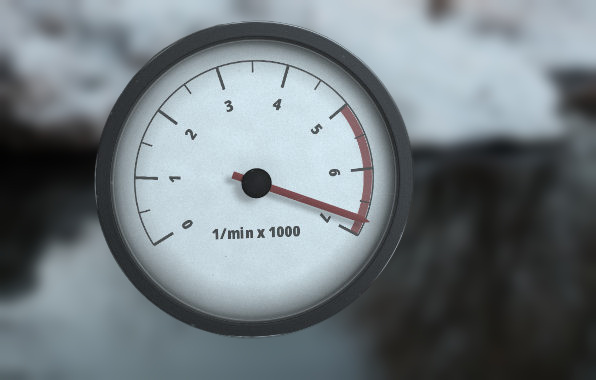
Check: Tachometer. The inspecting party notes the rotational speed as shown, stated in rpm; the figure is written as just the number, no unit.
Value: 6750
